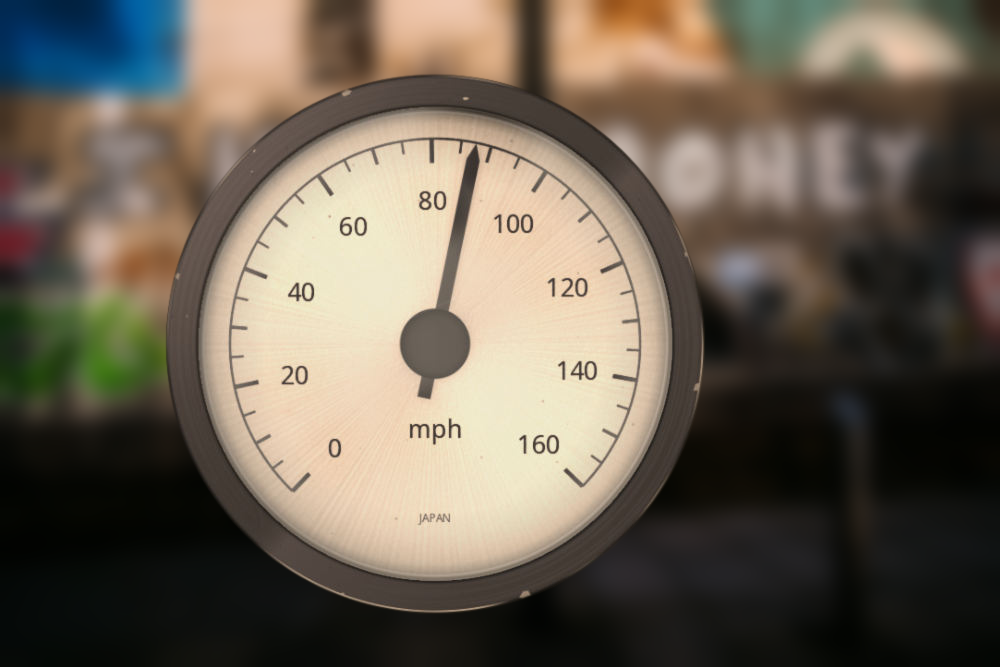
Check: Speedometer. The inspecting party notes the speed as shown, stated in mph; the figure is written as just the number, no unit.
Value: 87.5
